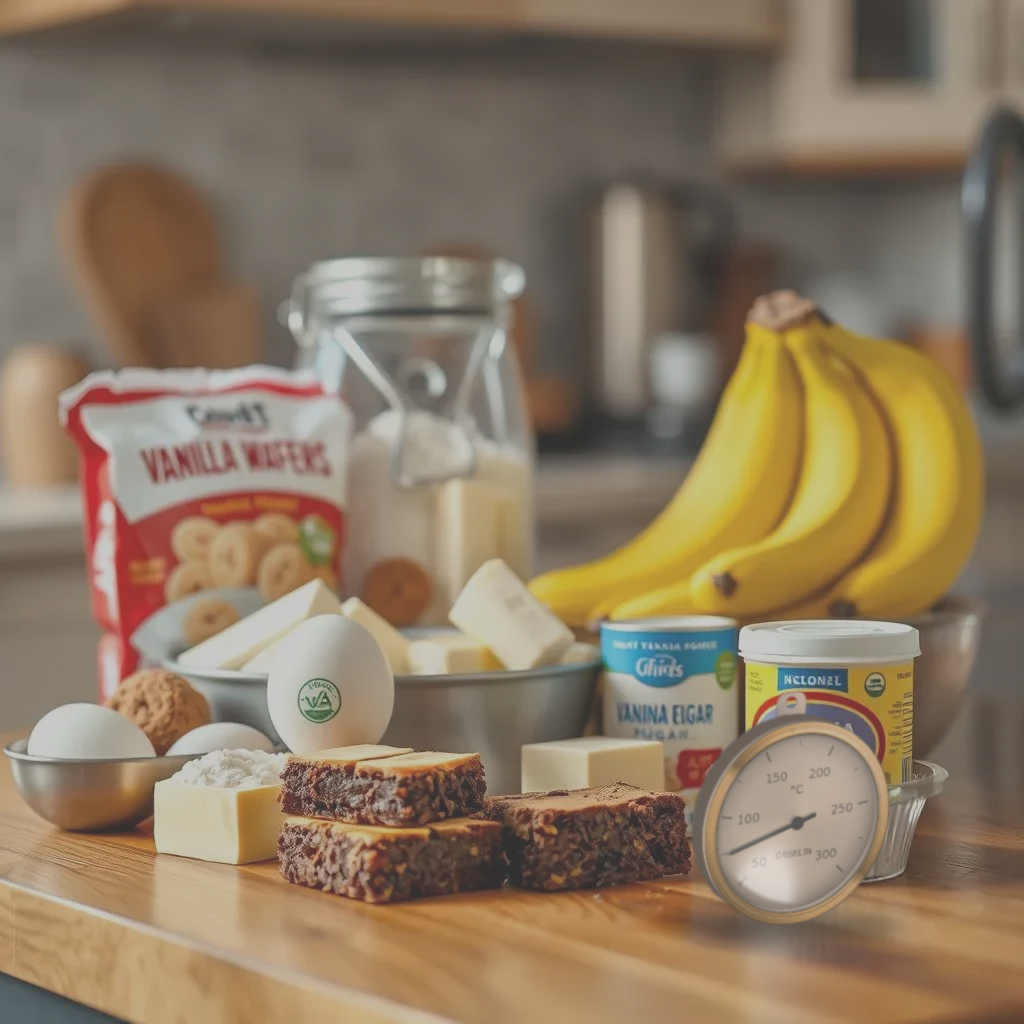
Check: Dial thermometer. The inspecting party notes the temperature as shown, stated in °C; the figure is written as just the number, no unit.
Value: 75
